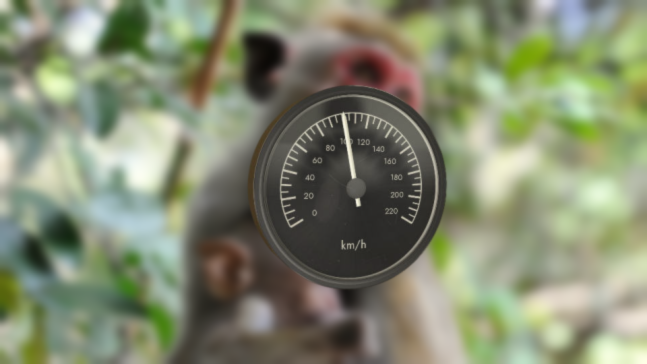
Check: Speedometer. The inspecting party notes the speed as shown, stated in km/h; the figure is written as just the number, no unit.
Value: 100
